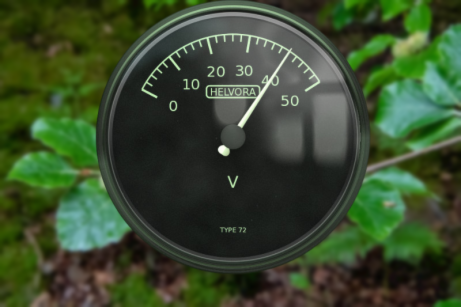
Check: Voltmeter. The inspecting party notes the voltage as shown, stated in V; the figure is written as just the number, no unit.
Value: 40
